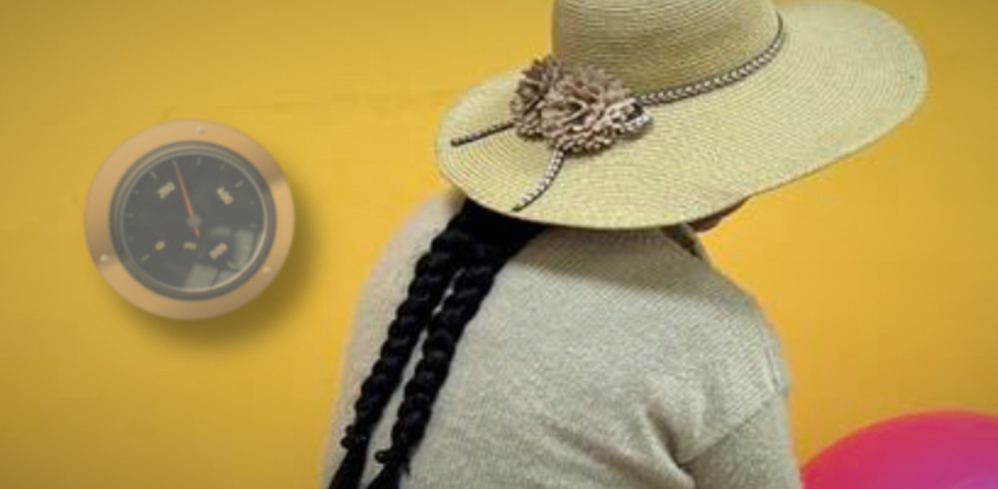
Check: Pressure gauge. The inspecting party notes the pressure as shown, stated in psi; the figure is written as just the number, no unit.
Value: 250
